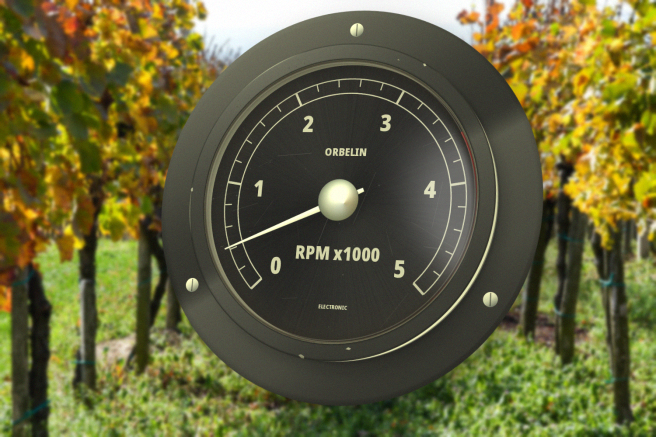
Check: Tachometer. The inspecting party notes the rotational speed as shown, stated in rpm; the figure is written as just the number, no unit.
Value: 400
